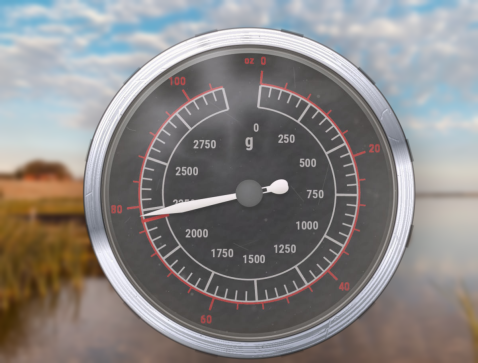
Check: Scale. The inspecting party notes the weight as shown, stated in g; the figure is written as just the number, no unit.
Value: 2225
